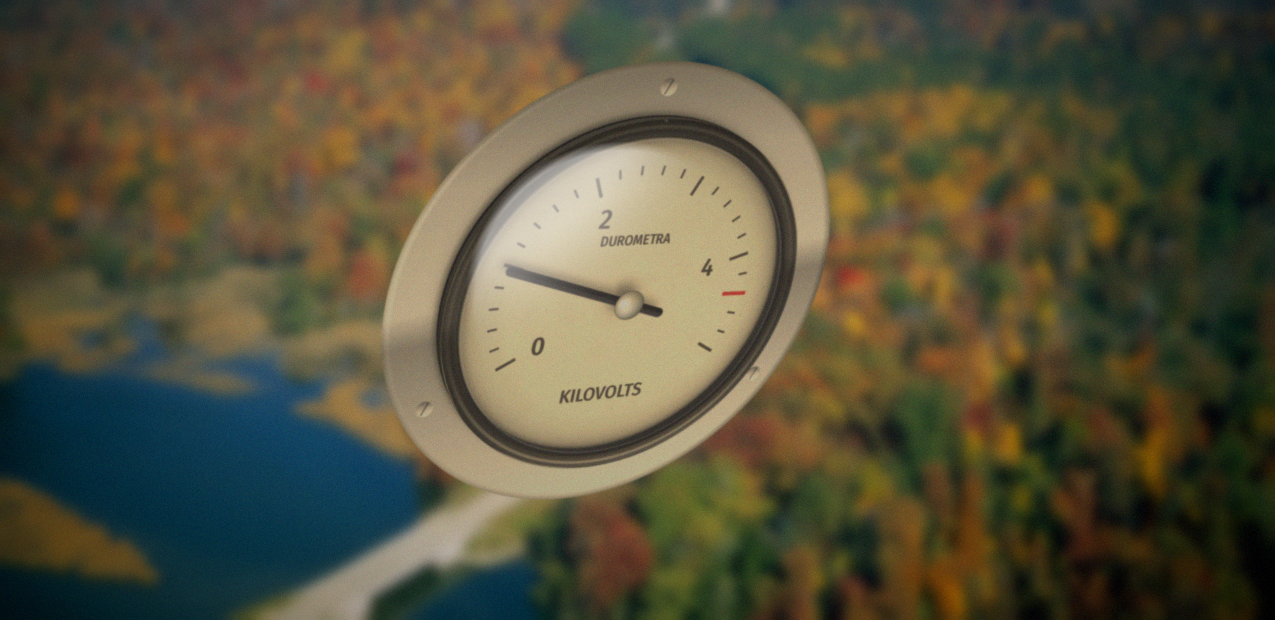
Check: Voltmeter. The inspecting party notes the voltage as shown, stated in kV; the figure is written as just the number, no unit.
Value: 1
